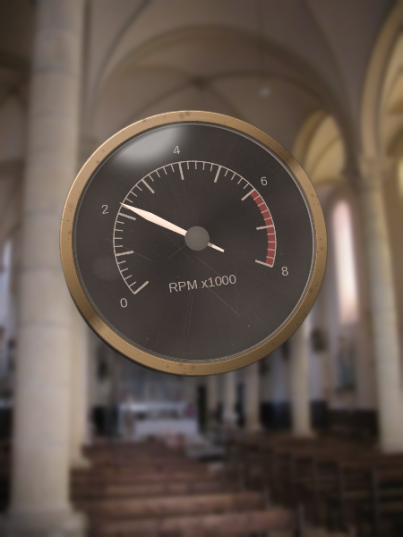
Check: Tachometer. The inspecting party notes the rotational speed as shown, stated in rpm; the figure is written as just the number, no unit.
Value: 2200
